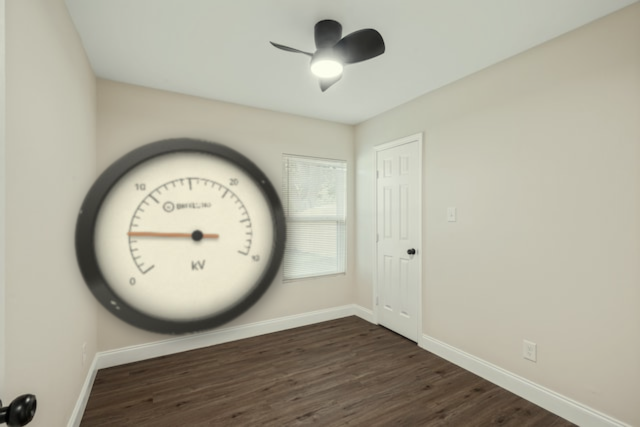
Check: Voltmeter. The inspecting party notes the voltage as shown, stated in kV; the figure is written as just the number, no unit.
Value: 5
